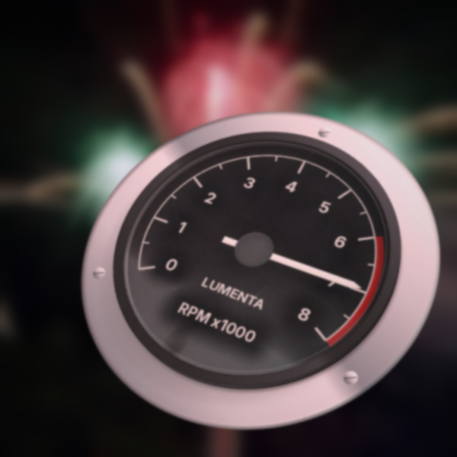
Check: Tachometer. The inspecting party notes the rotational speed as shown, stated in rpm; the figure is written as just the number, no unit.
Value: 7000
